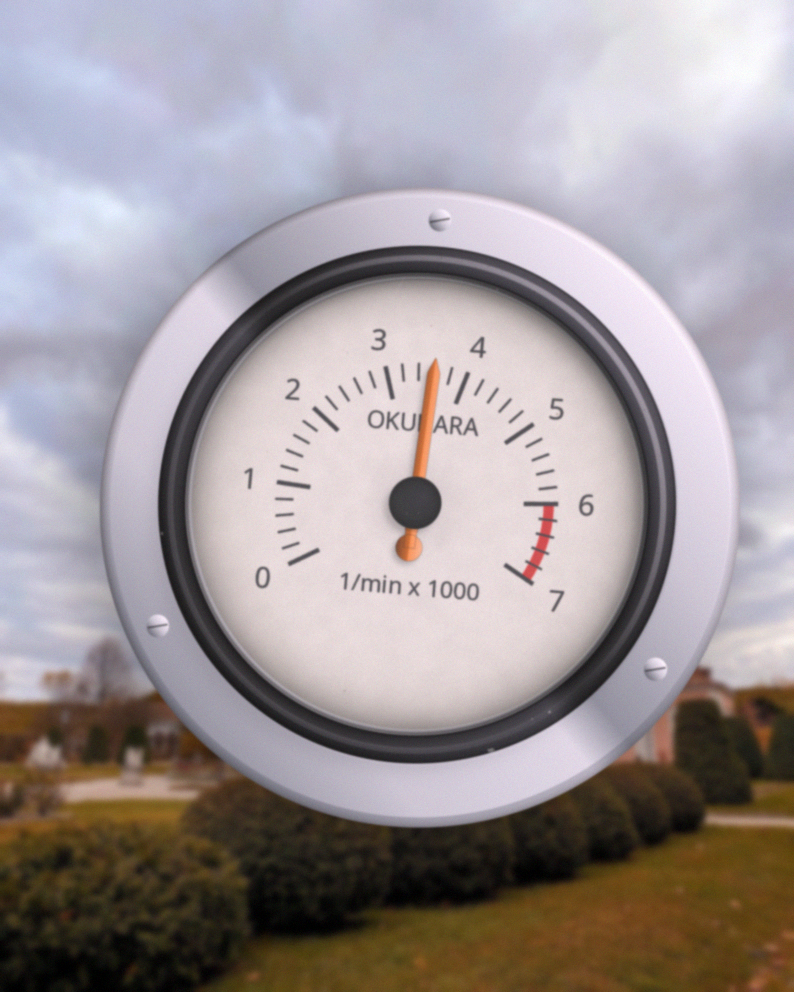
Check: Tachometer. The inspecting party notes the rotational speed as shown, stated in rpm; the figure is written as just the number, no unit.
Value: 3600
